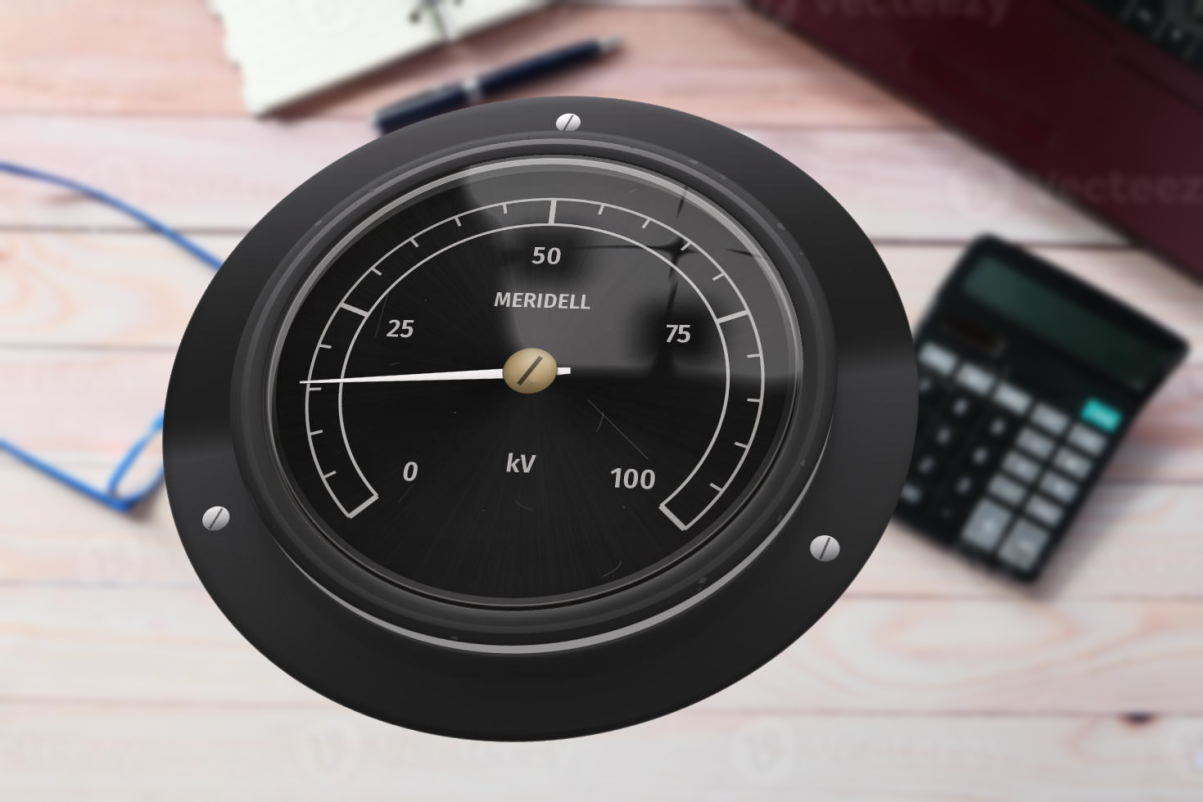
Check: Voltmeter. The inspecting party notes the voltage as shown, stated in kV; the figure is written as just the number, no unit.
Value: 15
